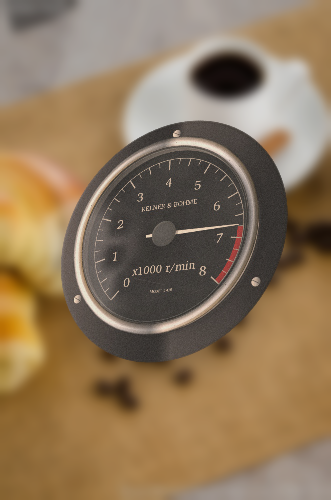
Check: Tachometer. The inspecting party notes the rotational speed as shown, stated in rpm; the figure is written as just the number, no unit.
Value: 6750
